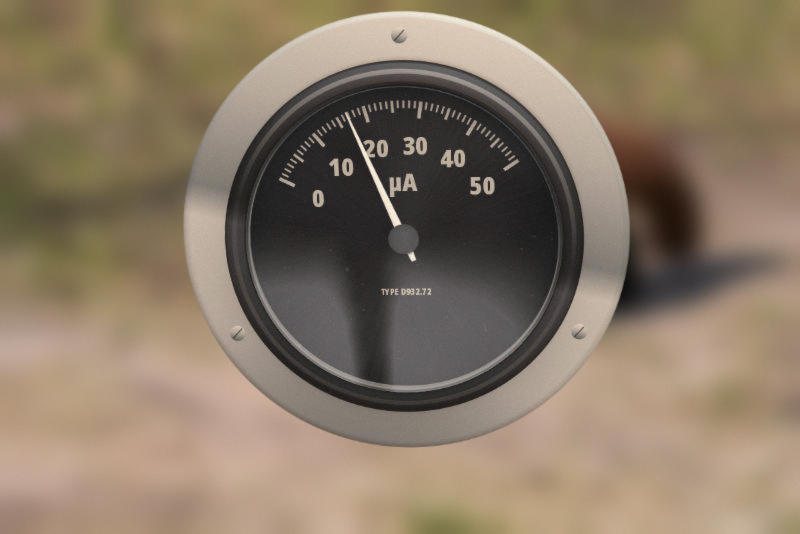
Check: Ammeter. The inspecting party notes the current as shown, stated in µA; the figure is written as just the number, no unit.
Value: 17
